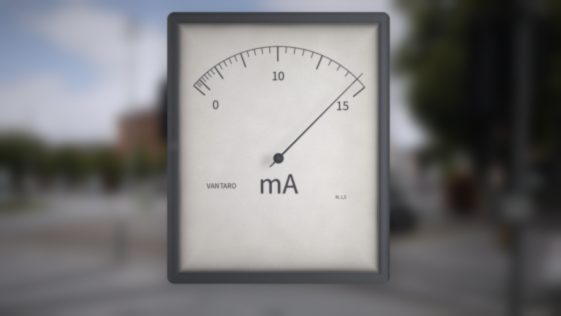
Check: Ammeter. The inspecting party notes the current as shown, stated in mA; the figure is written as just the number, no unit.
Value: 14.5
